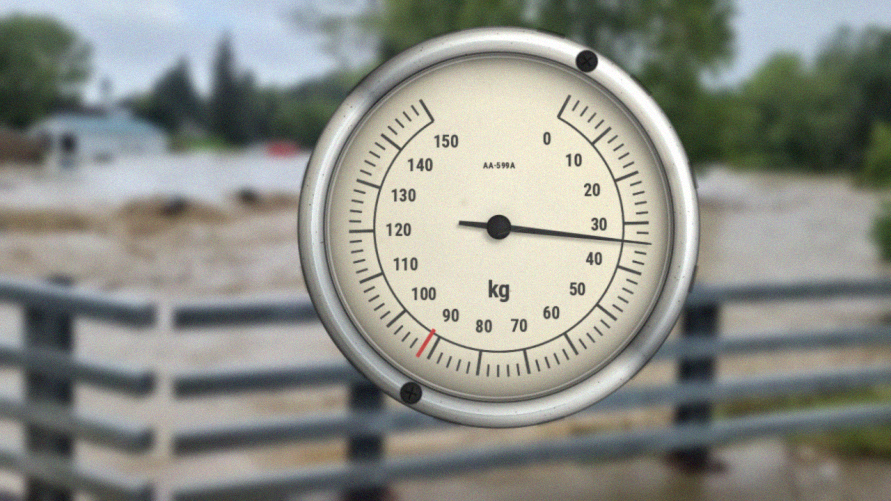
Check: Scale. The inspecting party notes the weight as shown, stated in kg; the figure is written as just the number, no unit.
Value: 34
